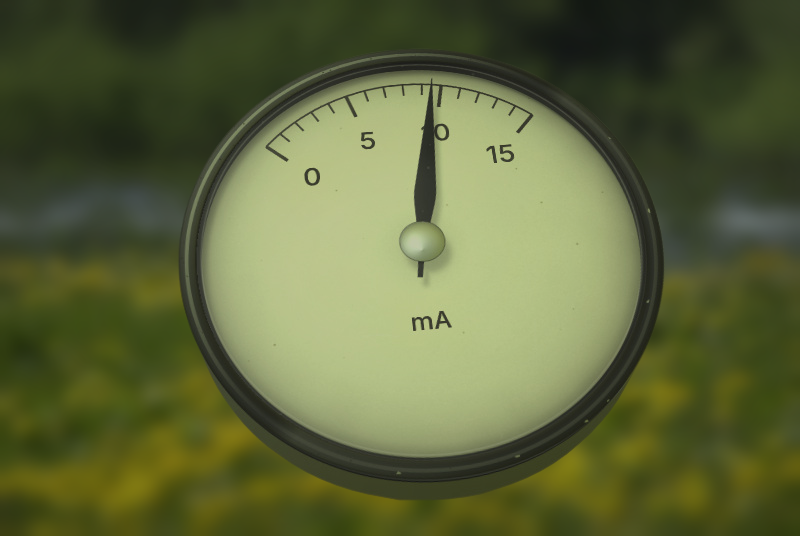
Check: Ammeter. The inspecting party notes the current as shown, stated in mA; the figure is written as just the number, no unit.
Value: 9.5
